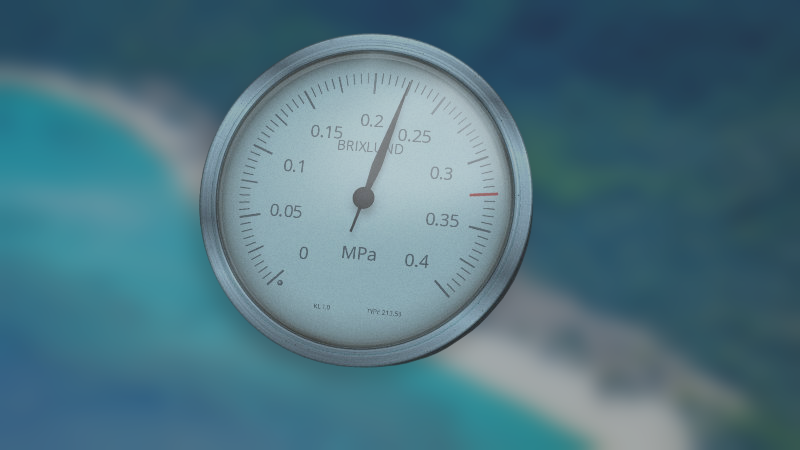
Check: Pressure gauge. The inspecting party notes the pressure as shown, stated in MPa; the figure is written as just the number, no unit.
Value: 0.225
